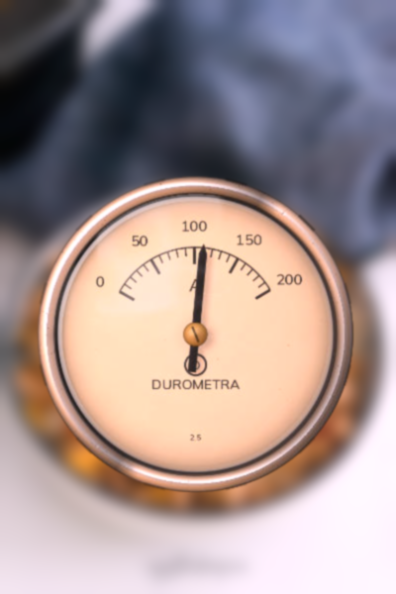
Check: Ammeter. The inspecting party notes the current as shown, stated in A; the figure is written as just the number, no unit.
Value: 110
